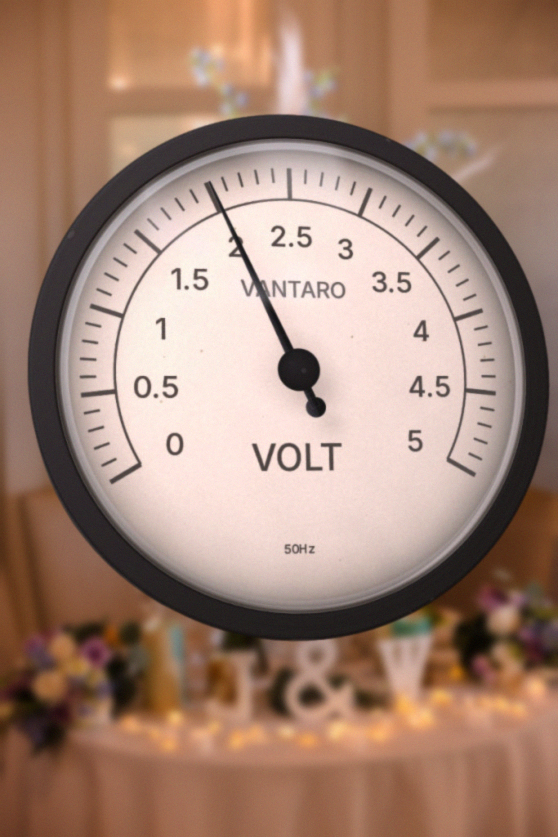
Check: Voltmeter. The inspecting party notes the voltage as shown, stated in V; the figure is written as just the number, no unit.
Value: 2
